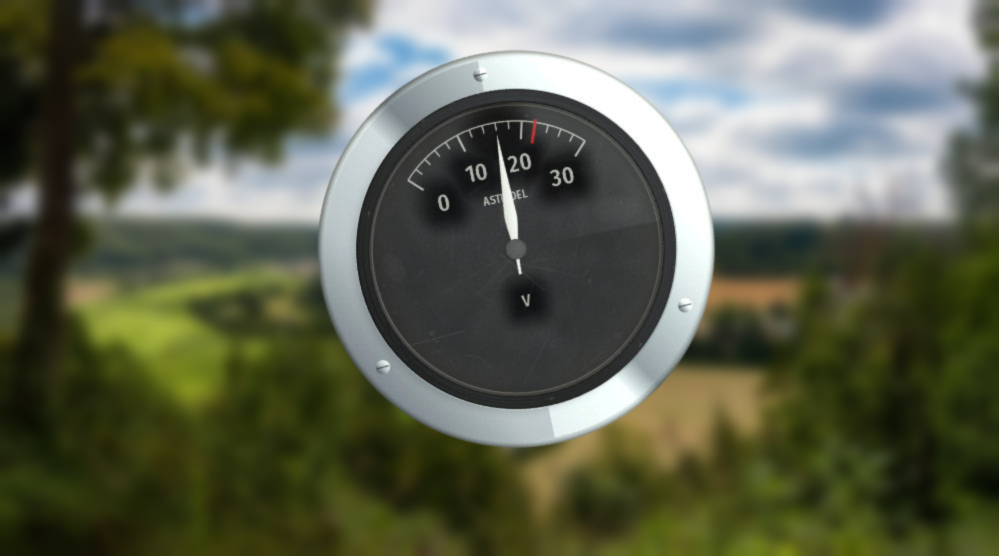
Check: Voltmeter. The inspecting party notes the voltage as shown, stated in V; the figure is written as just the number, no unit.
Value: 16
